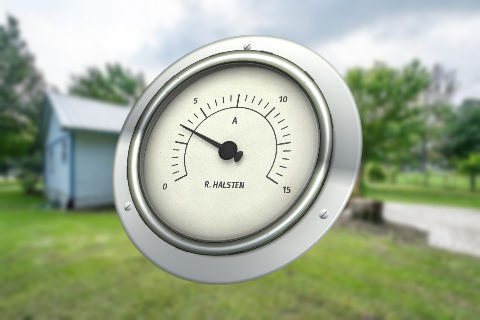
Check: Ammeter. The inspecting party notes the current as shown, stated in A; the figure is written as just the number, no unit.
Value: 3.5
